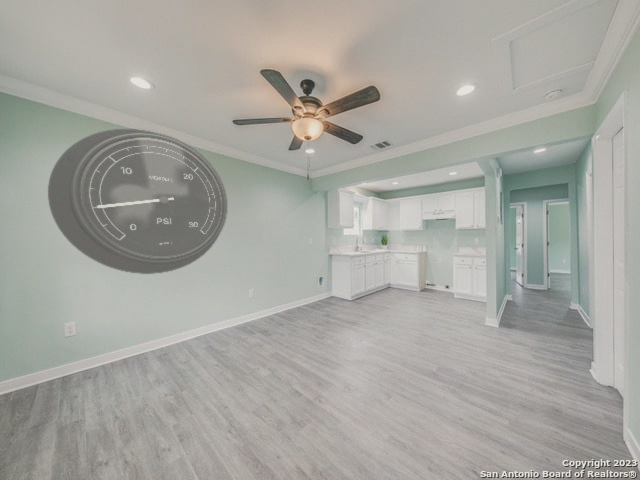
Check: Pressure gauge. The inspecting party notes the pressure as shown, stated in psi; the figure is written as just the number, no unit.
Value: 4
